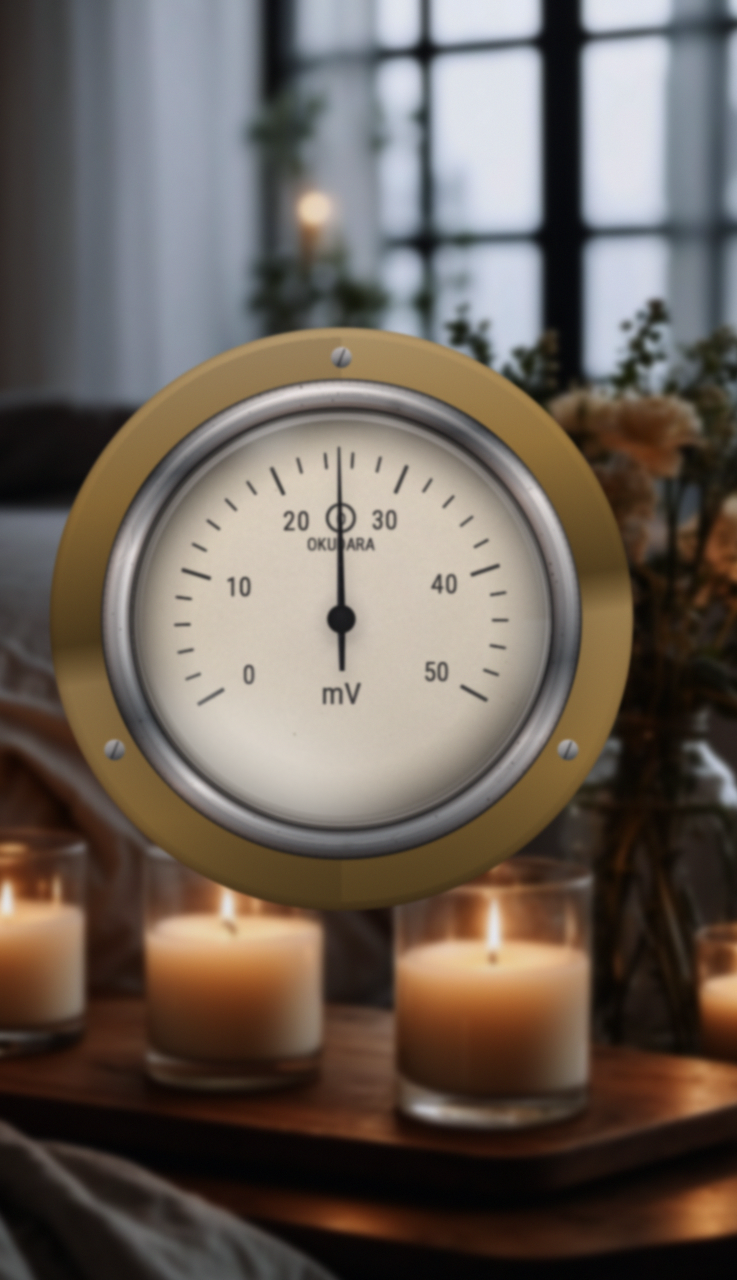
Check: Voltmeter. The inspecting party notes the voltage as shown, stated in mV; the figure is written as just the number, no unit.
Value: 25
